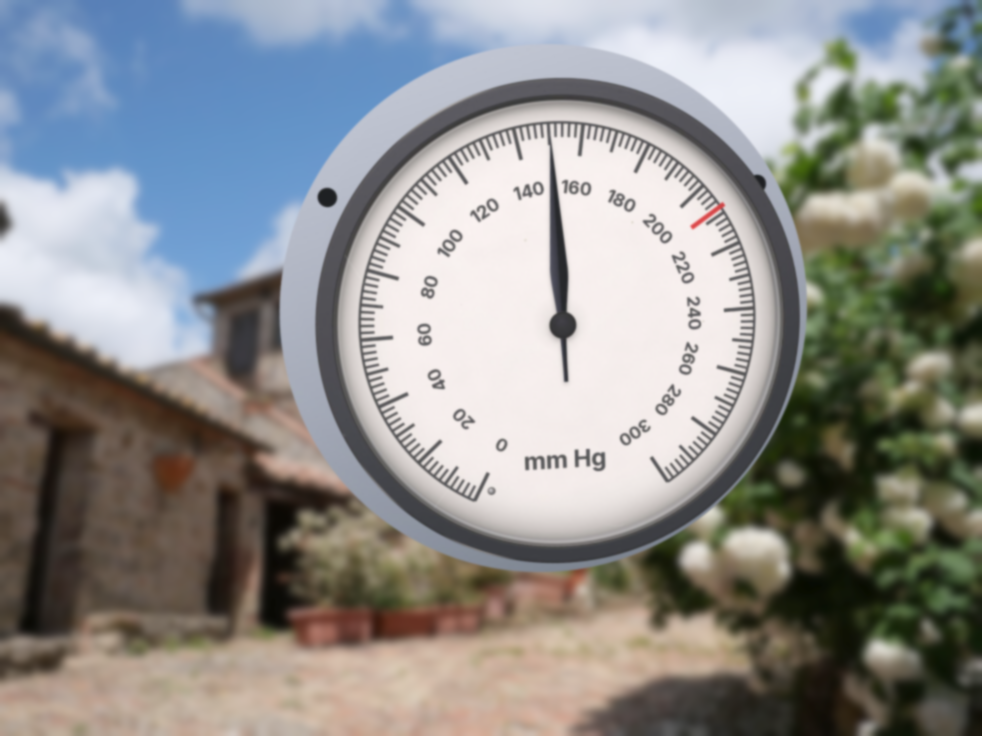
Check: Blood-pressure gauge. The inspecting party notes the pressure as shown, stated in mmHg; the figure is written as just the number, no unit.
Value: 150
